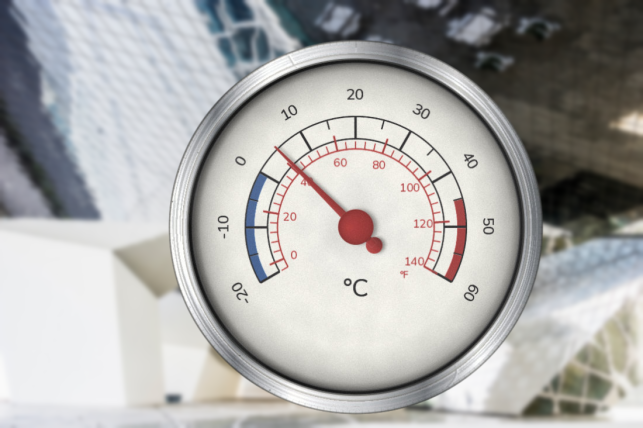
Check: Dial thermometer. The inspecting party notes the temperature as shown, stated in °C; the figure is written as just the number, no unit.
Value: 5
